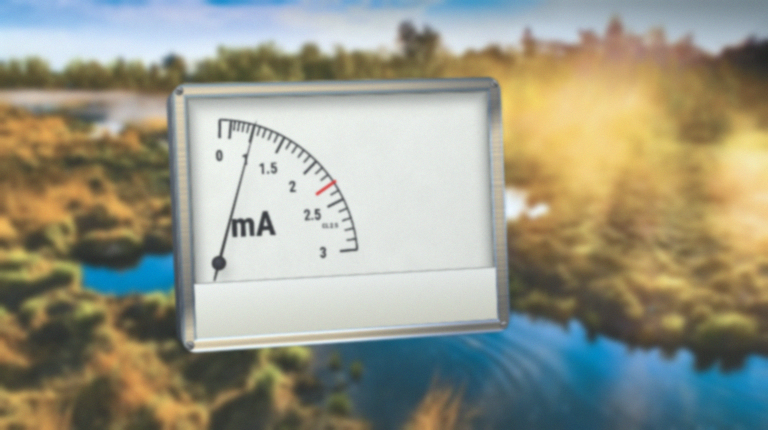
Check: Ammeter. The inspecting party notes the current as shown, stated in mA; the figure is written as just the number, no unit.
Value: 1
